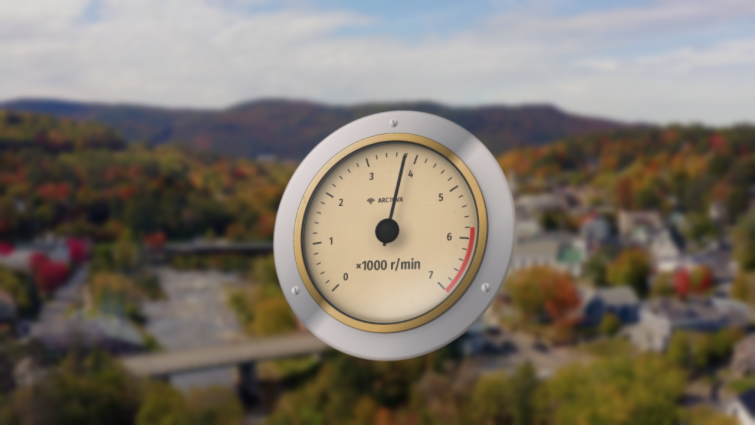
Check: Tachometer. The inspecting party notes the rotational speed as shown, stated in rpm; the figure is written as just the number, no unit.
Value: 3800
